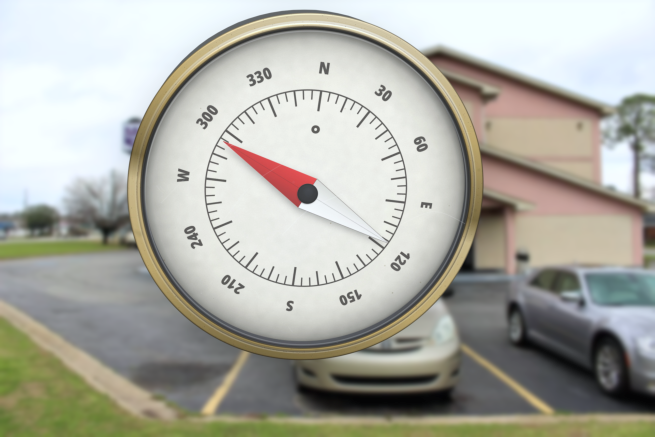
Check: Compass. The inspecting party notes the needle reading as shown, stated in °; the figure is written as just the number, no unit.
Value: 295
